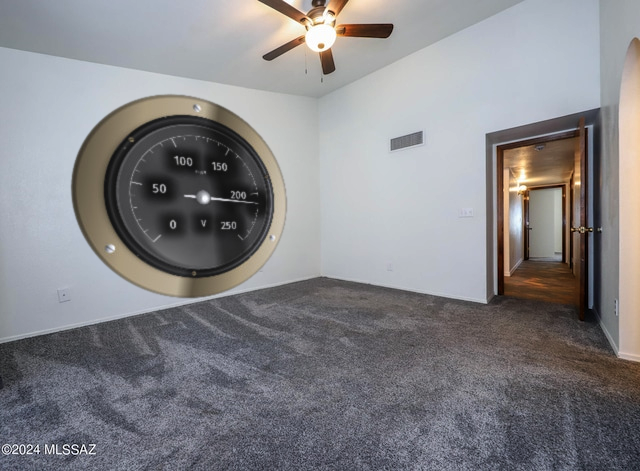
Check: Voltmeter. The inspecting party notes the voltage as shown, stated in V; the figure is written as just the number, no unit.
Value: 210
